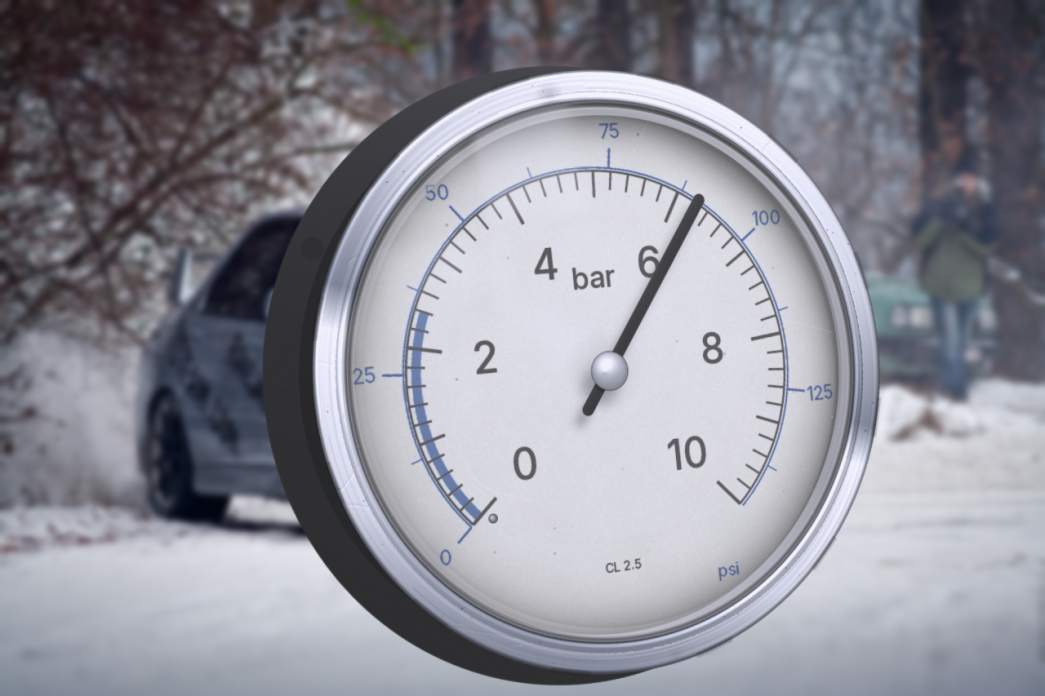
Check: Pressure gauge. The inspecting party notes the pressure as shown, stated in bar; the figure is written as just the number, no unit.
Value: 6.2
